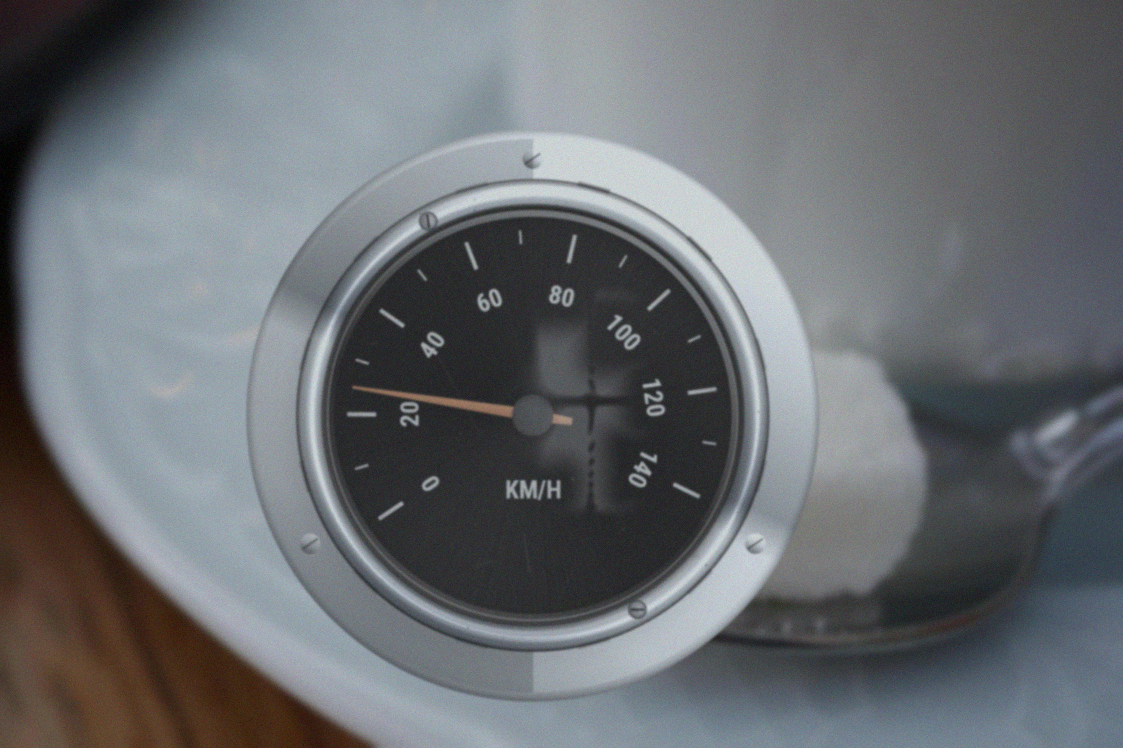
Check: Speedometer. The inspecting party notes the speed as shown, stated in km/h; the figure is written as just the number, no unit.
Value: 25
